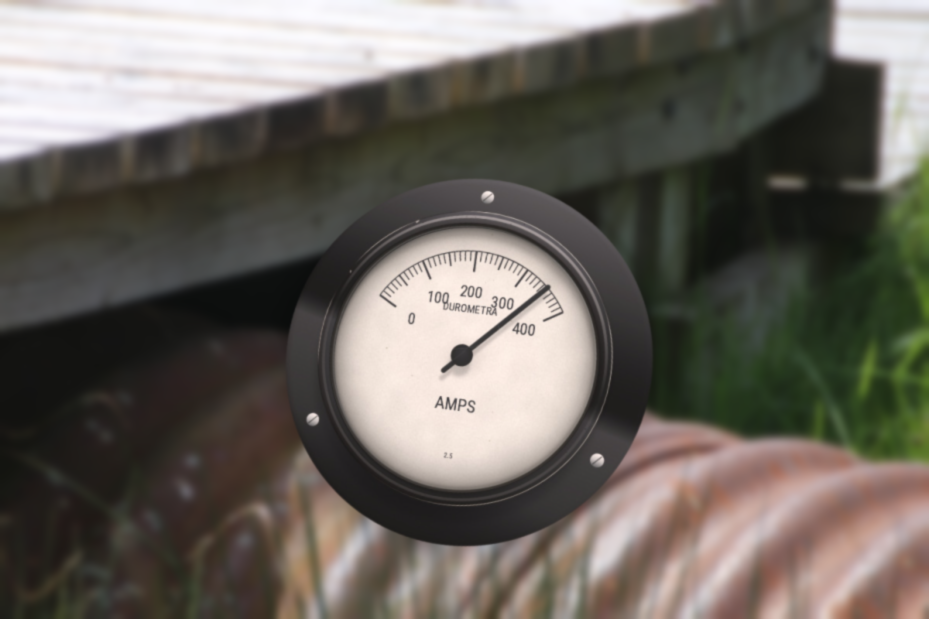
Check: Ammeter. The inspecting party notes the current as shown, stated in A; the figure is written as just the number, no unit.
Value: 350
